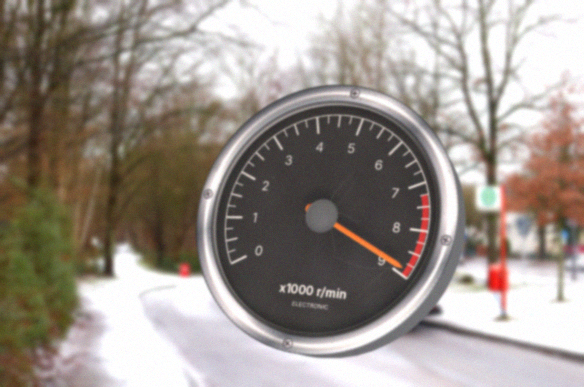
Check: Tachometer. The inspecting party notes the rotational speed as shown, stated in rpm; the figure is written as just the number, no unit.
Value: 8875
